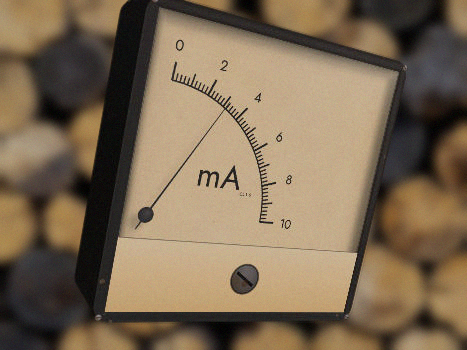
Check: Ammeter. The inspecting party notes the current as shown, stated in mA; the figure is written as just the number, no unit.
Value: 3
